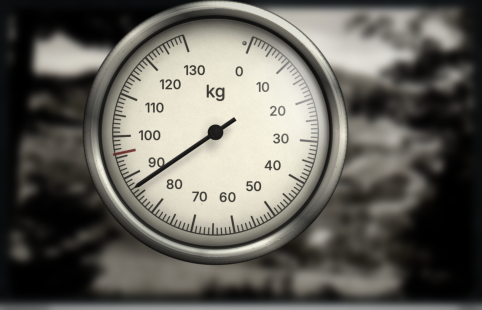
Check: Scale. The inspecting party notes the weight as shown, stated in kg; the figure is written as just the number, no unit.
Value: 87
